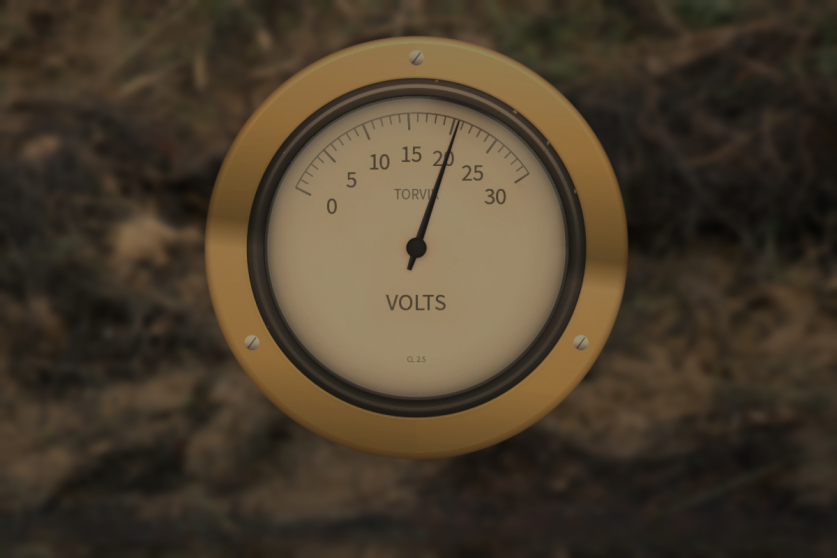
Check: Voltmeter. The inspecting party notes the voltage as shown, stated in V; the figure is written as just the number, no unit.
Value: 20.5
